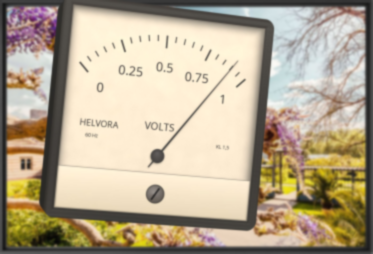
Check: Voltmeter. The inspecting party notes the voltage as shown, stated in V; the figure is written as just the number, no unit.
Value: 0.9
